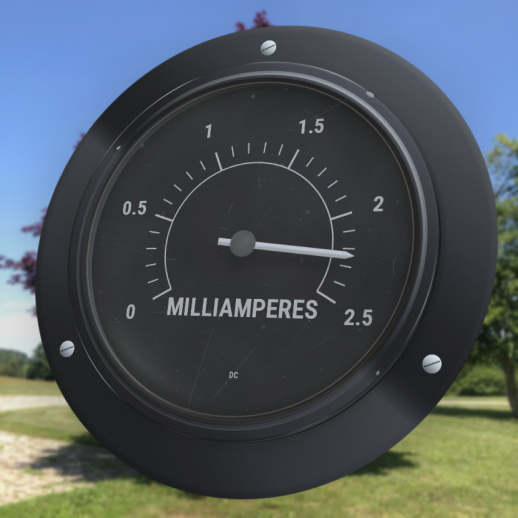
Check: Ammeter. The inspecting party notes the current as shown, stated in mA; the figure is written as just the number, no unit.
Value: 2.25
